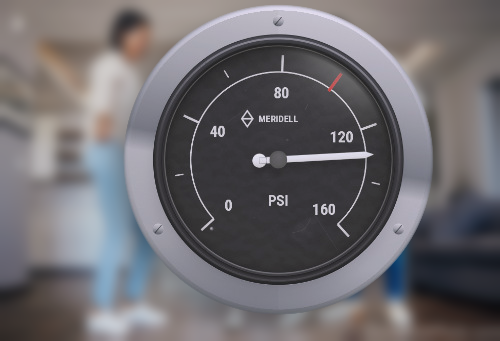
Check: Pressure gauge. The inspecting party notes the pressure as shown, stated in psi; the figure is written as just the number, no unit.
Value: 130
